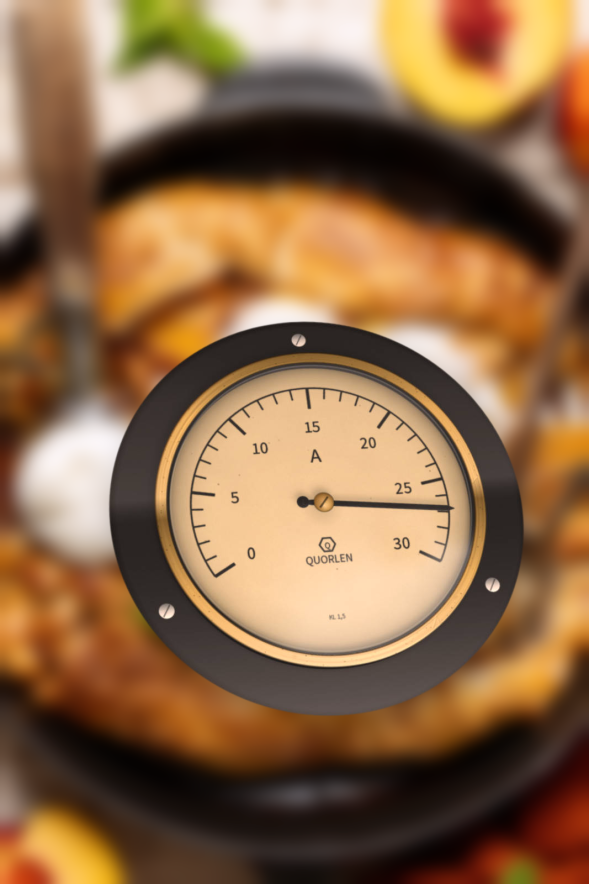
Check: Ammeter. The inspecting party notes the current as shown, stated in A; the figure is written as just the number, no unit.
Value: 27
